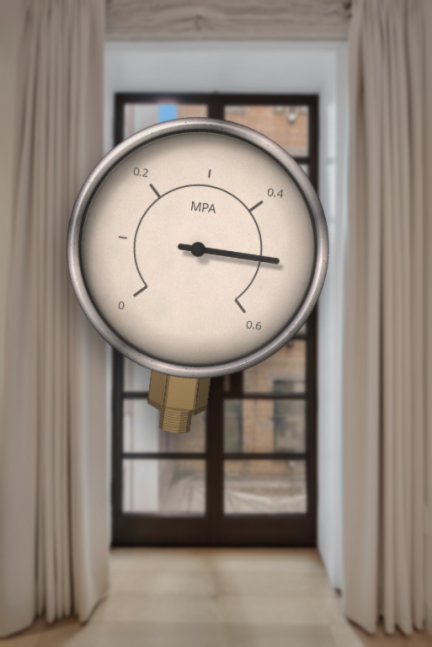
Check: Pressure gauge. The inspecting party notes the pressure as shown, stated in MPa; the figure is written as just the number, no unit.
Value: 0.5
